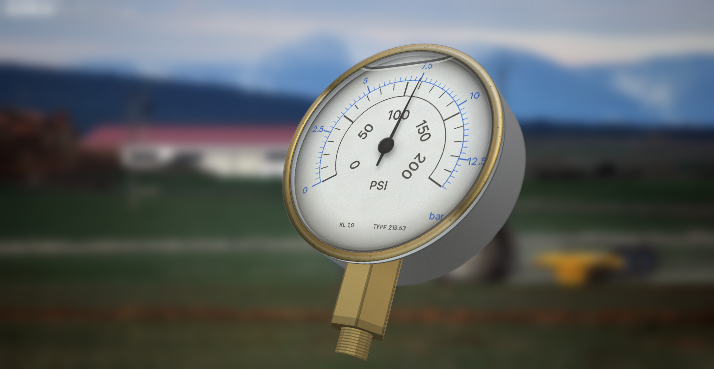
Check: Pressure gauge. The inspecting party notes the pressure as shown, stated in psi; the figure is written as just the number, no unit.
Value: 110
